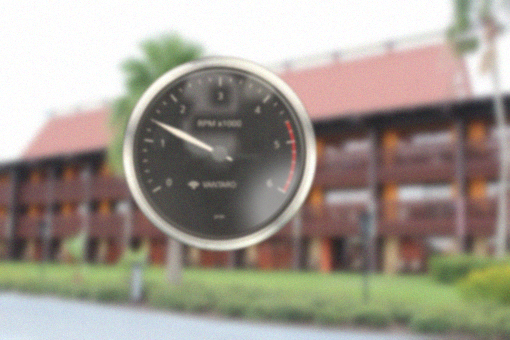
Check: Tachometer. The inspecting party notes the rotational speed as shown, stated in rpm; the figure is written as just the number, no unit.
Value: 1400
